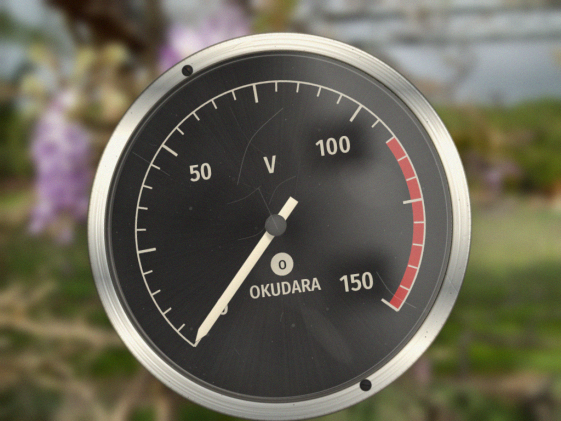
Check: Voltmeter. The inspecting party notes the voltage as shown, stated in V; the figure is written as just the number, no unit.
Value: 0
